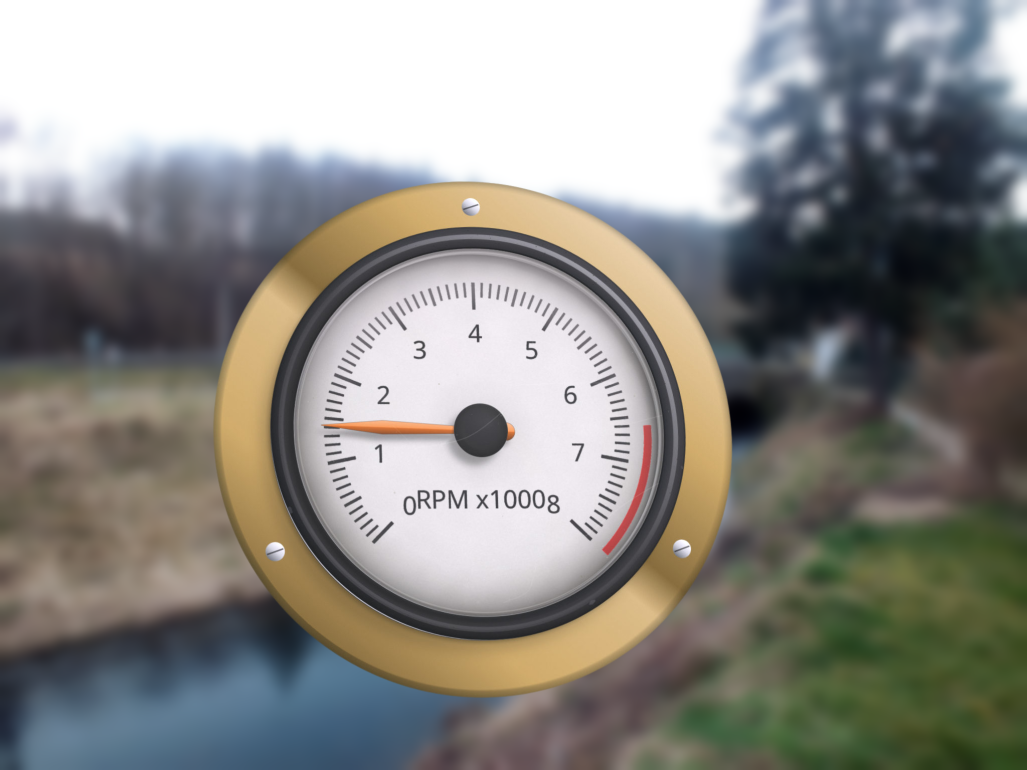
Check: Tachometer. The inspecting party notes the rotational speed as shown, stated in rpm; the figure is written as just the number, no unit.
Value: 1400
